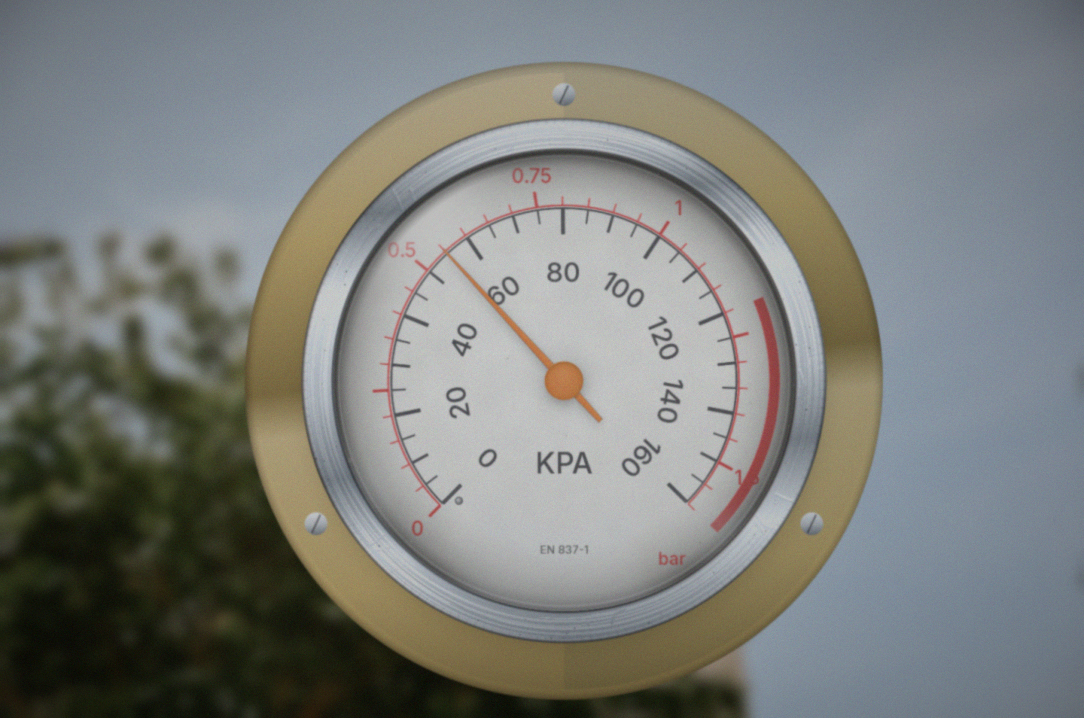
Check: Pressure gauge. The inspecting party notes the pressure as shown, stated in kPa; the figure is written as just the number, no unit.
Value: 55
